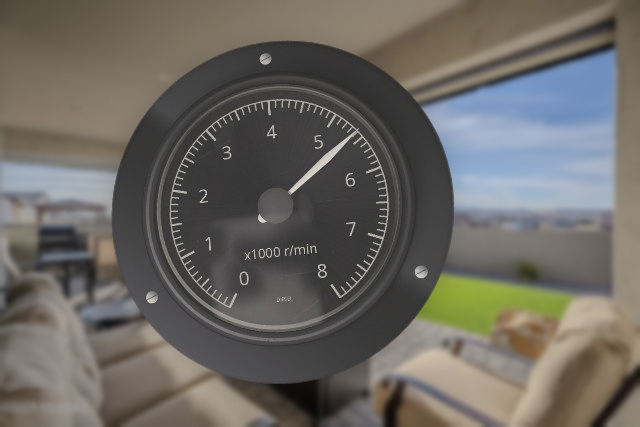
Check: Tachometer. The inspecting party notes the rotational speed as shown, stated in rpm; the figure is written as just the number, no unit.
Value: 5400
